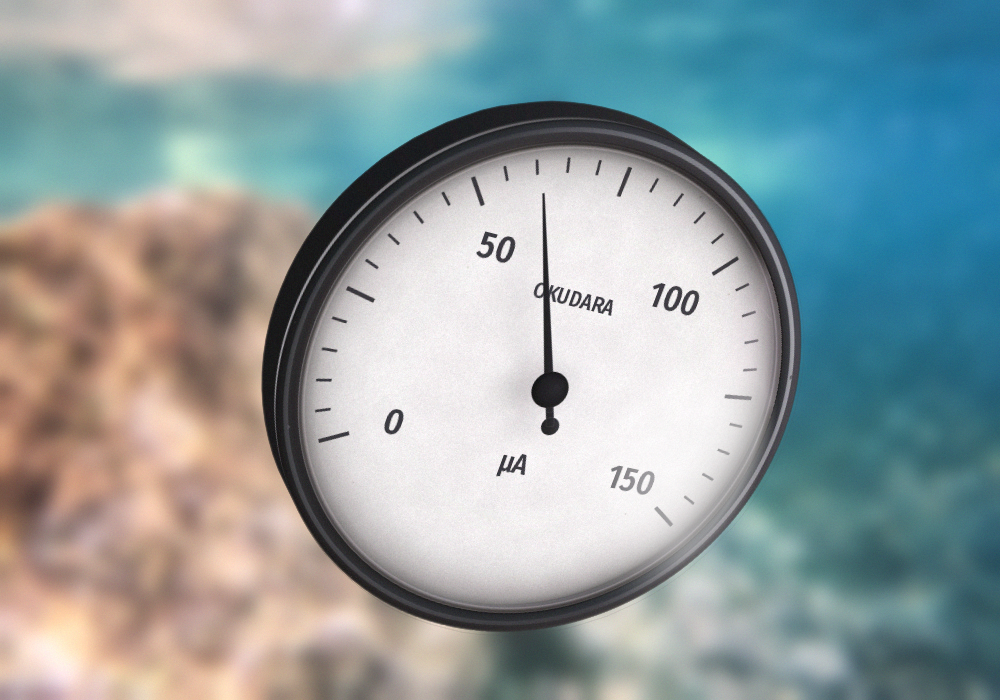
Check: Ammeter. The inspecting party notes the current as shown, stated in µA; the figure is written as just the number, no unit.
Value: 60
